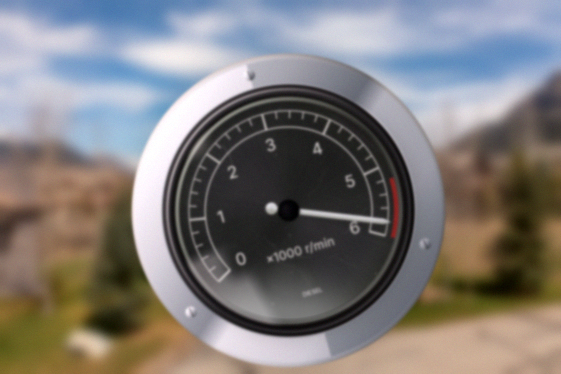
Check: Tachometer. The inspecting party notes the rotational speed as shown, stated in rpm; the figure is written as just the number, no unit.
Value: 5800
